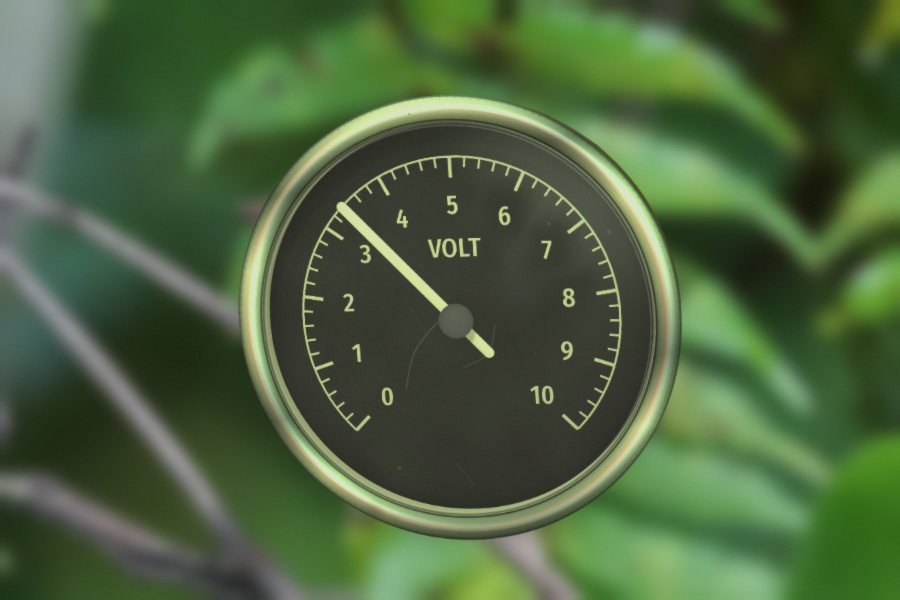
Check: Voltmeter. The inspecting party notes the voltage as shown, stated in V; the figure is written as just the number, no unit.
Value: 3.4
